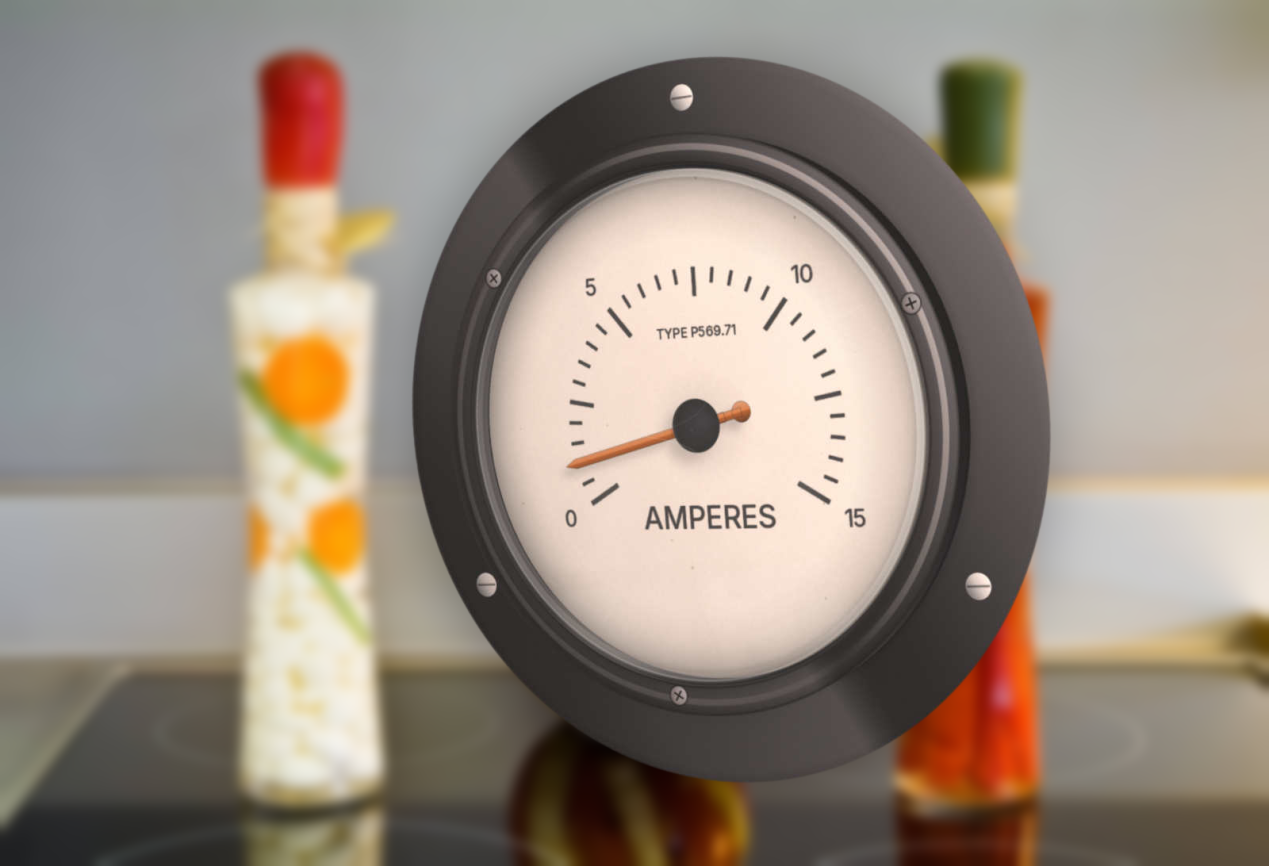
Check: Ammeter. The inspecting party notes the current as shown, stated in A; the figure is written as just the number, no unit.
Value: 1
